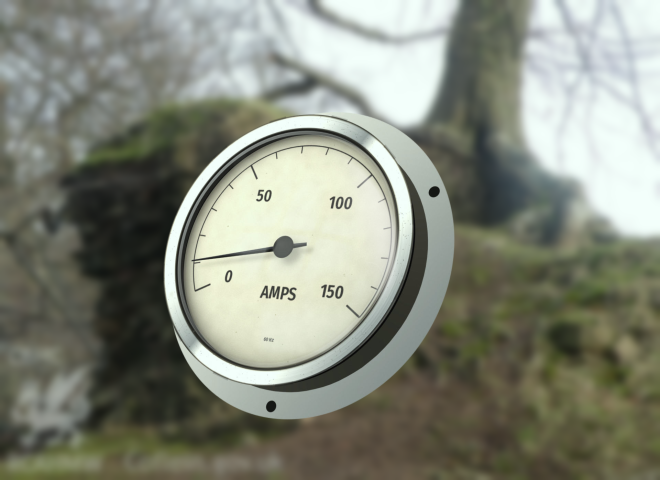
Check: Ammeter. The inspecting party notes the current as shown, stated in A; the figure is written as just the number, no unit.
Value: 10
